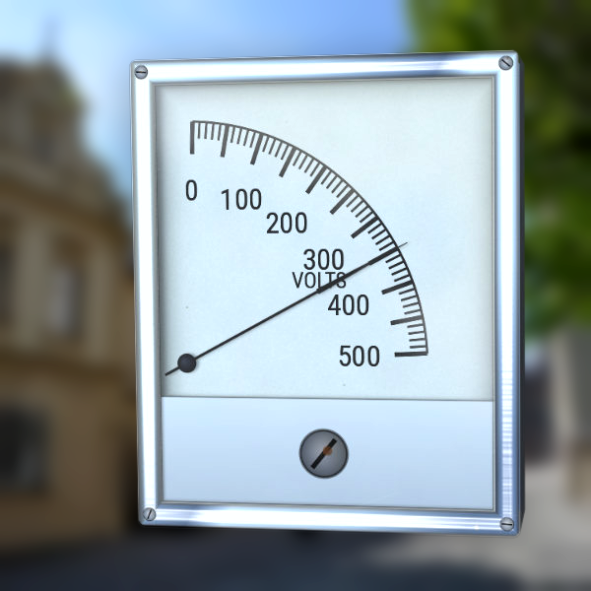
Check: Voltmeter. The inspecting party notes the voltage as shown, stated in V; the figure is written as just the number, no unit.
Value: 350
